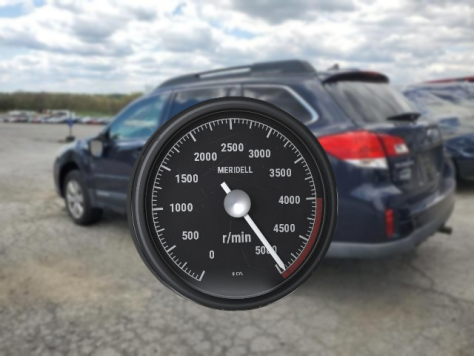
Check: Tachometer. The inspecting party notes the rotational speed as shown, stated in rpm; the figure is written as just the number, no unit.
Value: 4950
